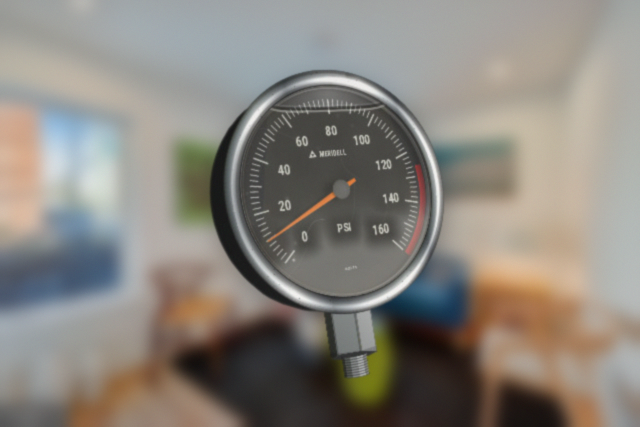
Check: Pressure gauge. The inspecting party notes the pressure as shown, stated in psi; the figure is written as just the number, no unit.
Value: 10
